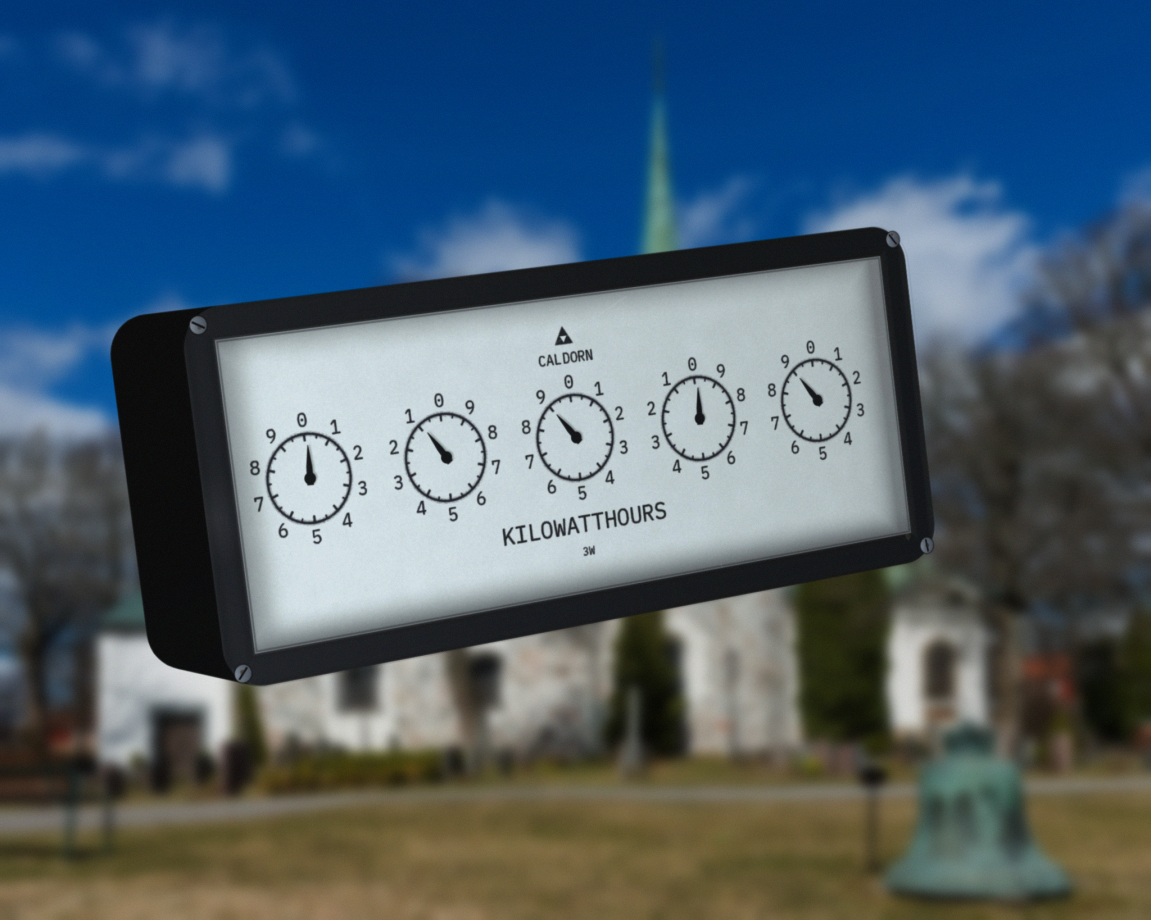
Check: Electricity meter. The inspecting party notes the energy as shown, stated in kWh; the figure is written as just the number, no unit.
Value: 899
